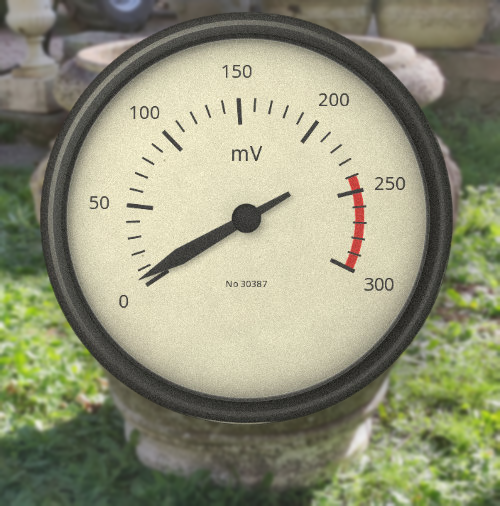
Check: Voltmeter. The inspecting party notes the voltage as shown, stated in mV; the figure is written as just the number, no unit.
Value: 5
